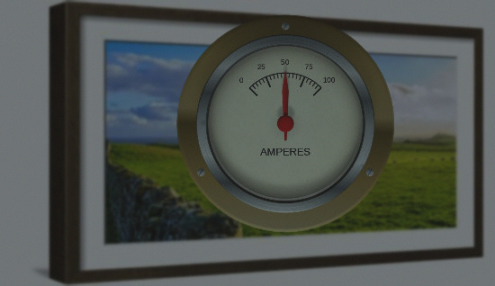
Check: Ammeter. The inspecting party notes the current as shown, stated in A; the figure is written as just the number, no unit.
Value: 50
